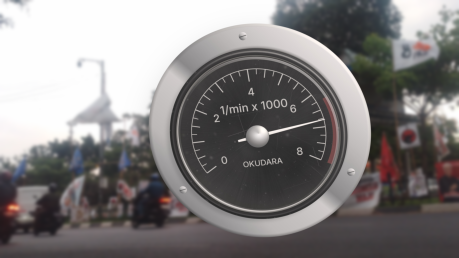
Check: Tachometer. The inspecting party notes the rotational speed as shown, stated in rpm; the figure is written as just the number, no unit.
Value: 6750
